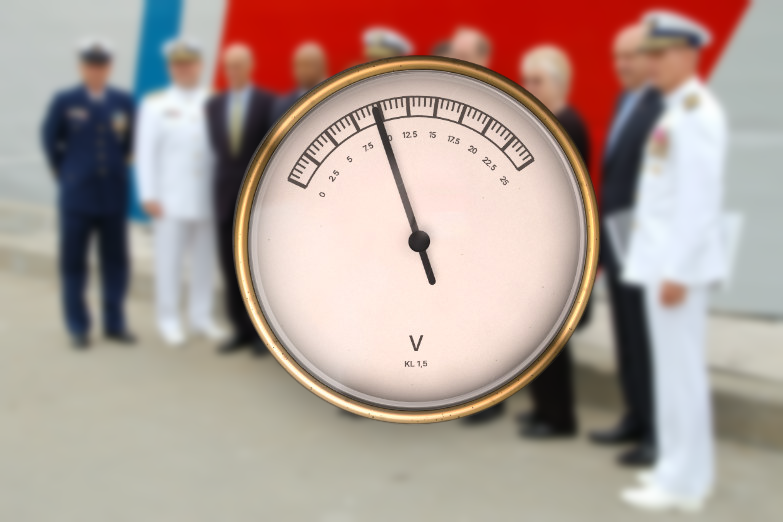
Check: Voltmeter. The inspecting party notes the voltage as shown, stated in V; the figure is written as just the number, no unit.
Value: 9.5
